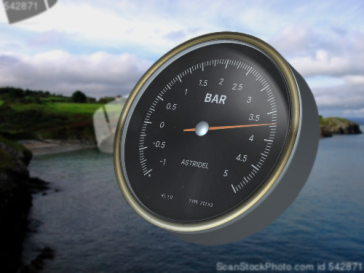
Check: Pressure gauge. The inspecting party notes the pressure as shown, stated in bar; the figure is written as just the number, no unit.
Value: 3.75
